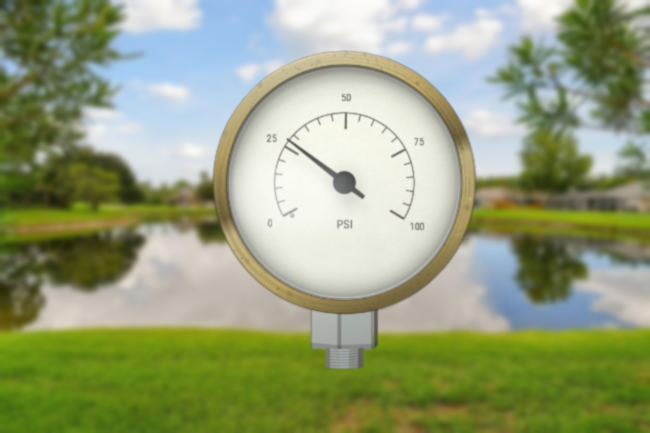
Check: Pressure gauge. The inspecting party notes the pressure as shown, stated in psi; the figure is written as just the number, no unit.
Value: 27.5
